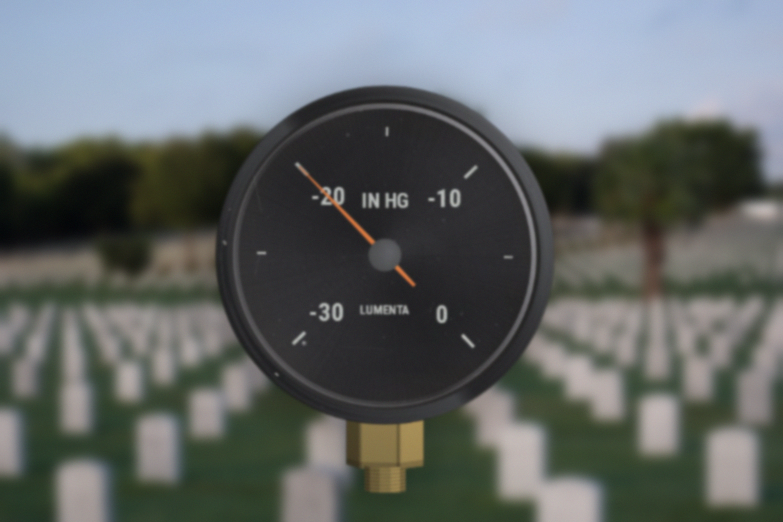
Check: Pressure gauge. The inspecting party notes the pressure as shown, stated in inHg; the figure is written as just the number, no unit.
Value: -20
